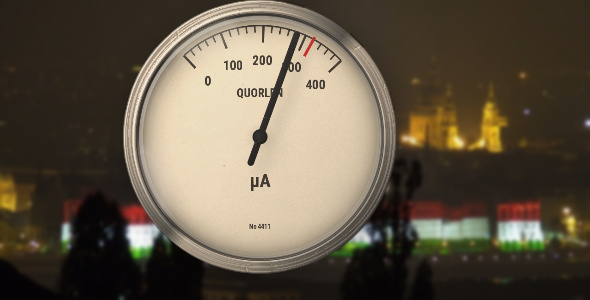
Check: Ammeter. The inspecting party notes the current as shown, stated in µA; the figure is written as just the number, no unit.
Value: 280
